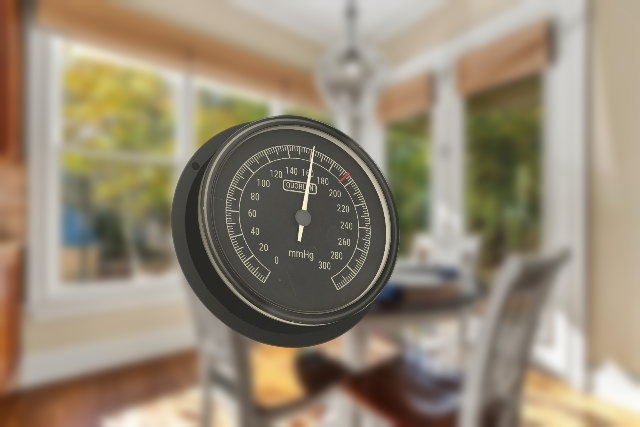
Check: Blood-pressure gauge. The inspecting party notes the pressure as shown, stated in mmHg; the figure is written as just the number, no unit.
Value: 160
